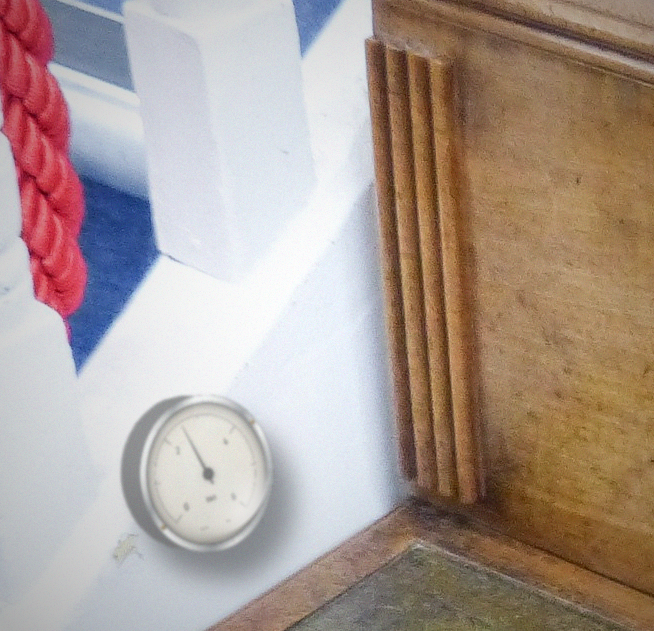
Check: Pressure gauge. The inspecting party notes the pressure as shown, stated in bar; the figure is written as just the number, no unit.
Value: 2.5
